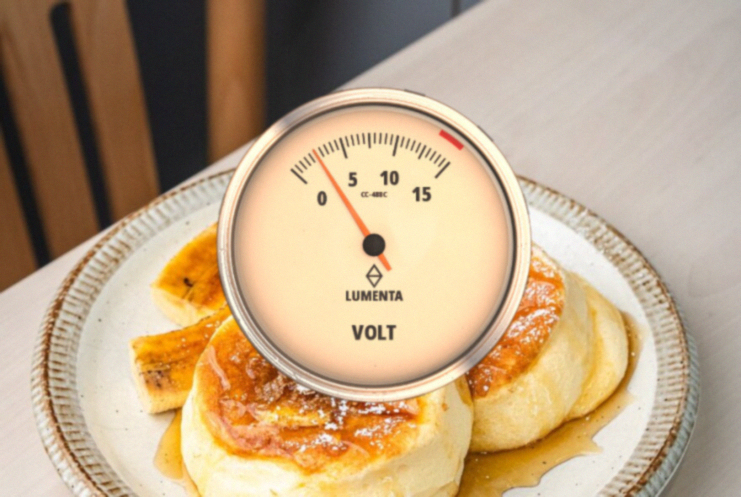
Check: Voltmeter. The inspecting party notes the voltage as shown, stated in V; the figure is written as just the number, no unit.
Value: 2.5
